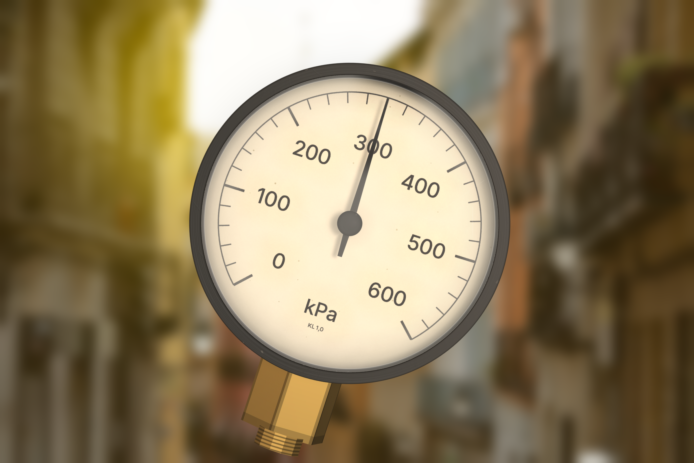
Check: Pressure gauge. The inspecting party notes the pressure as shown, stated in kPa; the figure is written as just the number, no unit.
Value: 300
